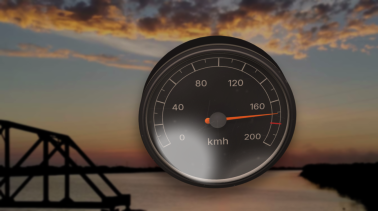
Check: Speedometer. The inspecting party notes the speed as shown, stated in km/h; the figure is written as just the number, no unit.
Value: 170
